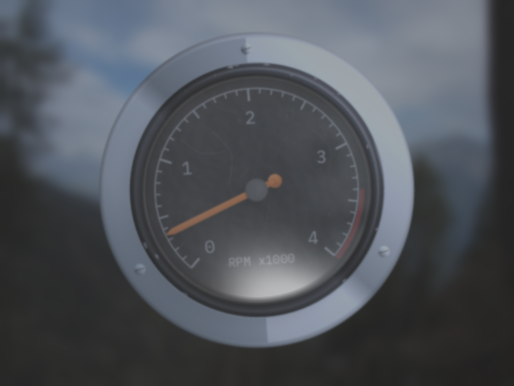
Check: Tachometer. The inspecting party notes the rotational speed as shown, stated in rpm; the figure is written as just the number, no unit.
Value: 350
